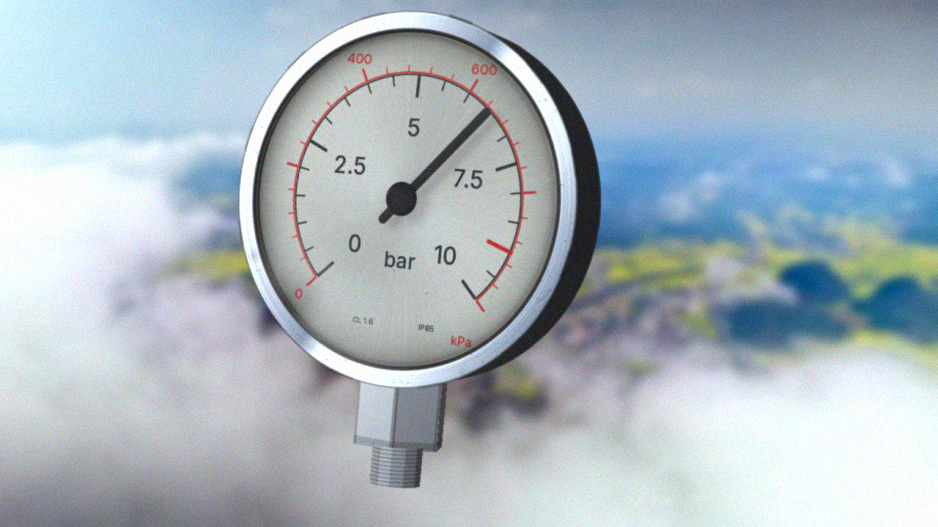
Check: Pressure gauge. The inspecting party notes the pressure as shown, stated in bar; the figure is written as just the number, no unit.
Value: 6.5
